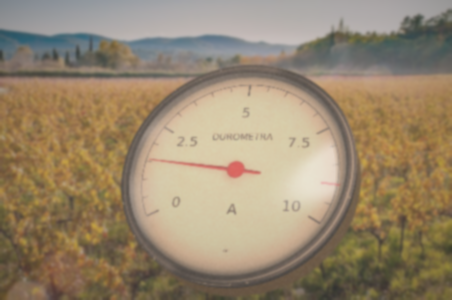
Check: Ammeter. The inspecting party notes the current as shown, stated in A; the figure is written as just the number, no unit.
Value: 1.5
